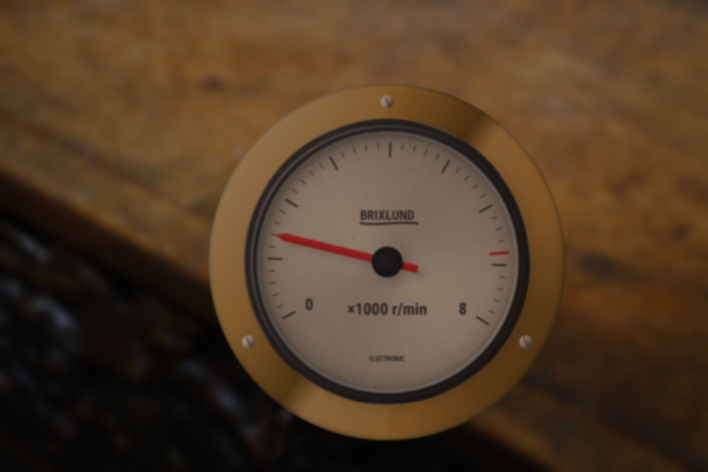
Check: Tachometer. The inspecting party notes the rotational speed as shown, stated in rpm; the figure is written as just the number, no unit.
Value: 1400
